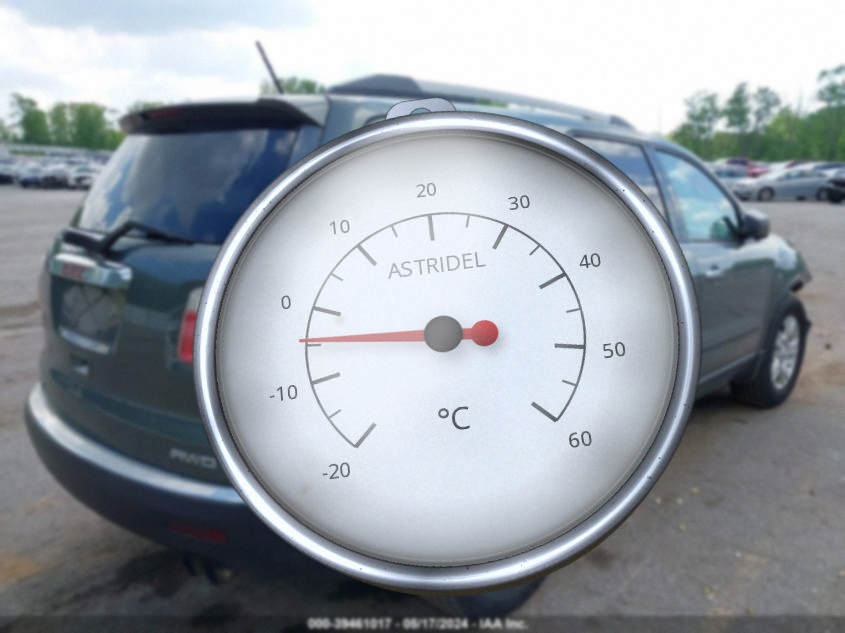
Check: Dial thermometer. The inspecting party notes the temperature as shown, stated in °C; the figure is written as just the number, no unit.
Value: -5
